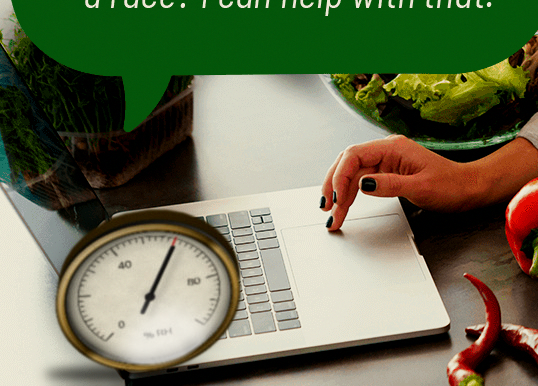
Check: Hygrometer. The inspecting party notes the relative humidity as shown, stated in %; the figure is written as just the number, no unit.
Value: 60
